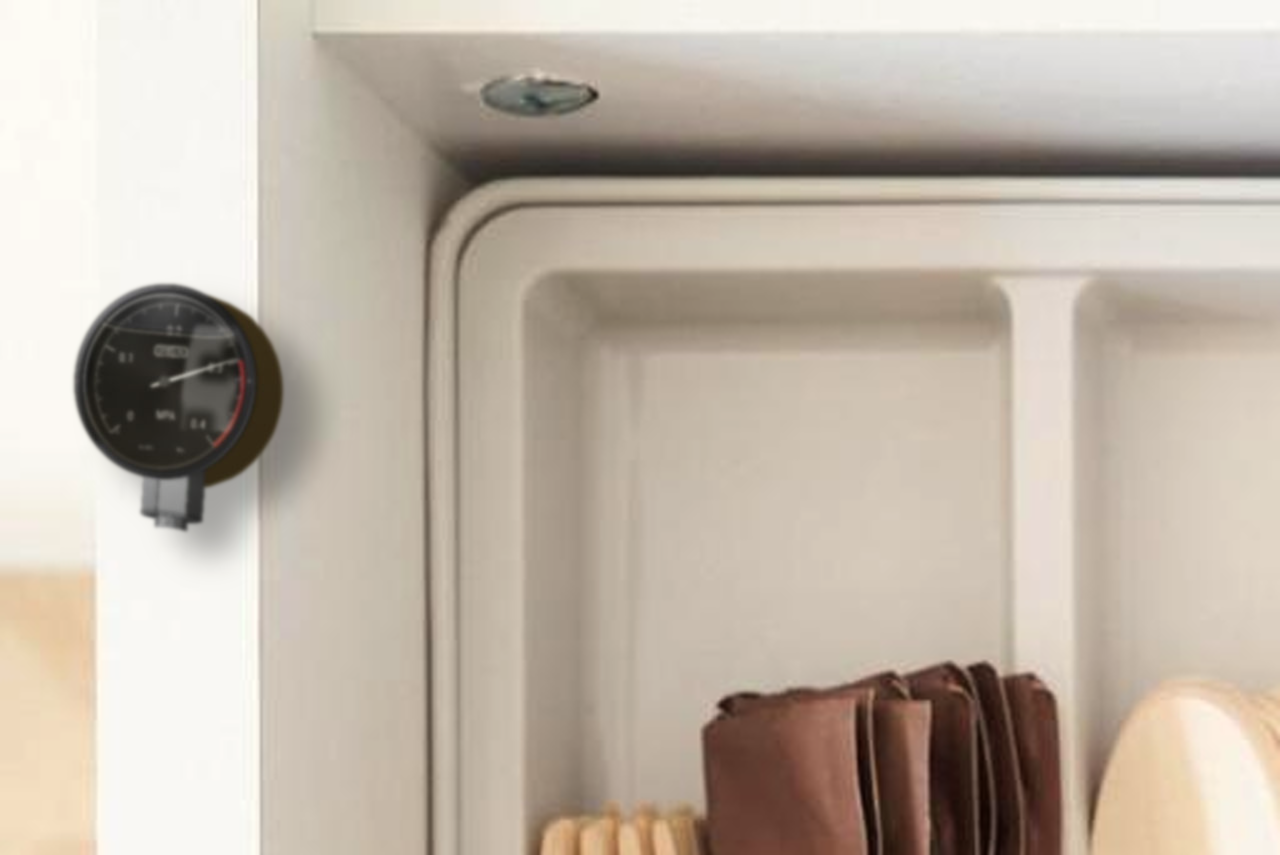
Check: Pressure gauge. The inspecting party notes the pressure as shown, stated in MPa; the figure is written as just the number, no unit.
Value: 0.3
